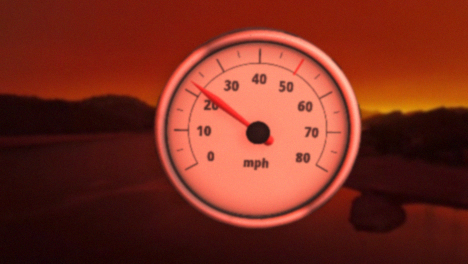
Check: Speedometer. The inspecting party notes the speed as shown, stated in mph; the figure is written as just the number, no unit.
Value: 22.5
